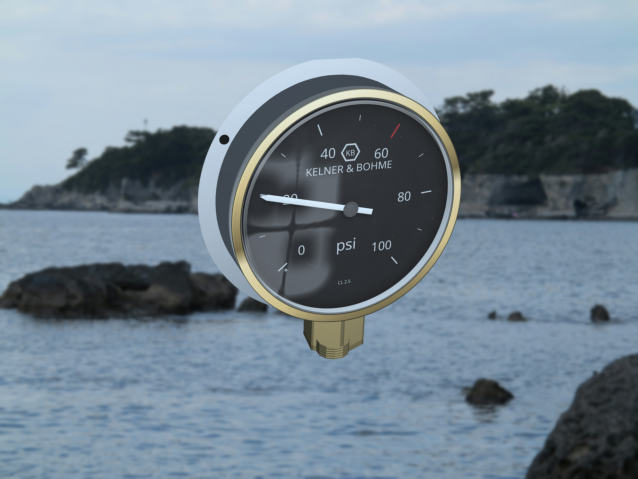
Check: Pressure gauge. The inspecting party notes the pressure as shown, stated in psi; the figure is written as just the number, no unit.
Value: 20
